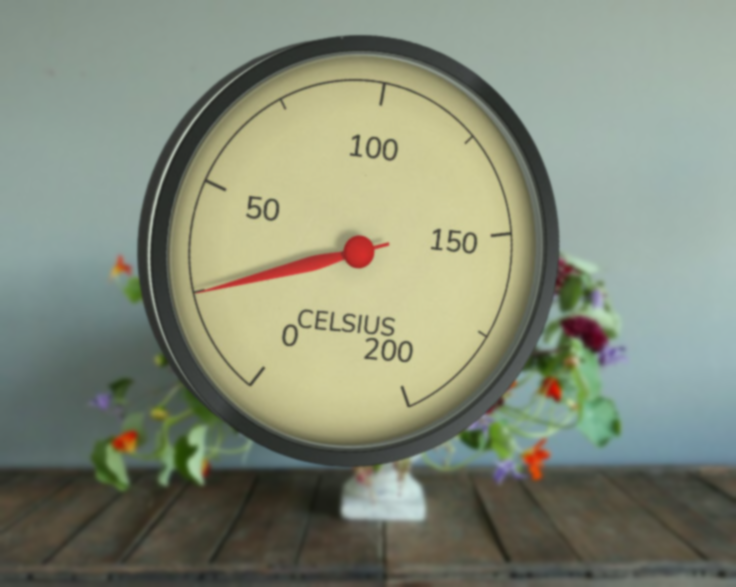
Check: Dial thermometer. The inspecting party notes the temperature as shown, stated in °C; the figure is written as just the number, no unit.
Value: 25
